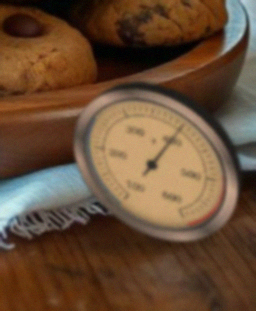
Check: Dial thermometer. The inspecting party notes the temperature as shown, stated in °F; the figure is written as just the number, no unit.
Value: 400
